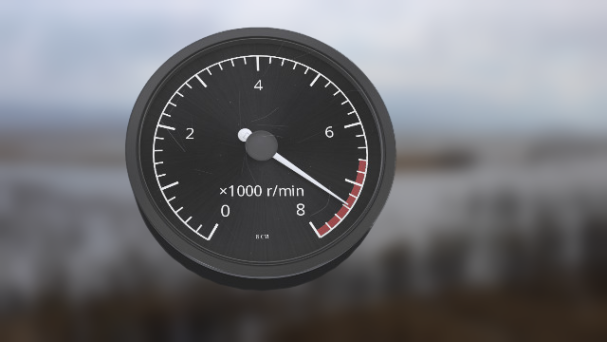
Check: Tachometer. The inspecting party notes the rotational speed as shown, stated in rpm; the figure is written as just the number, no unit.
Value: 7400
